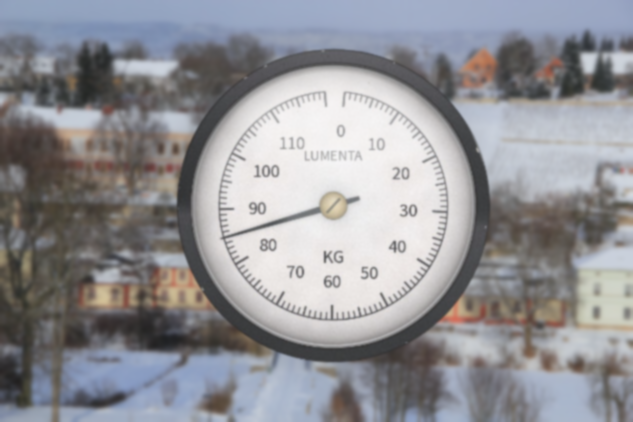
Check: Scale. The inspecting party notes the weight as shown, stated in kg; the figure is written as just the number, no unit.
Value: 85
